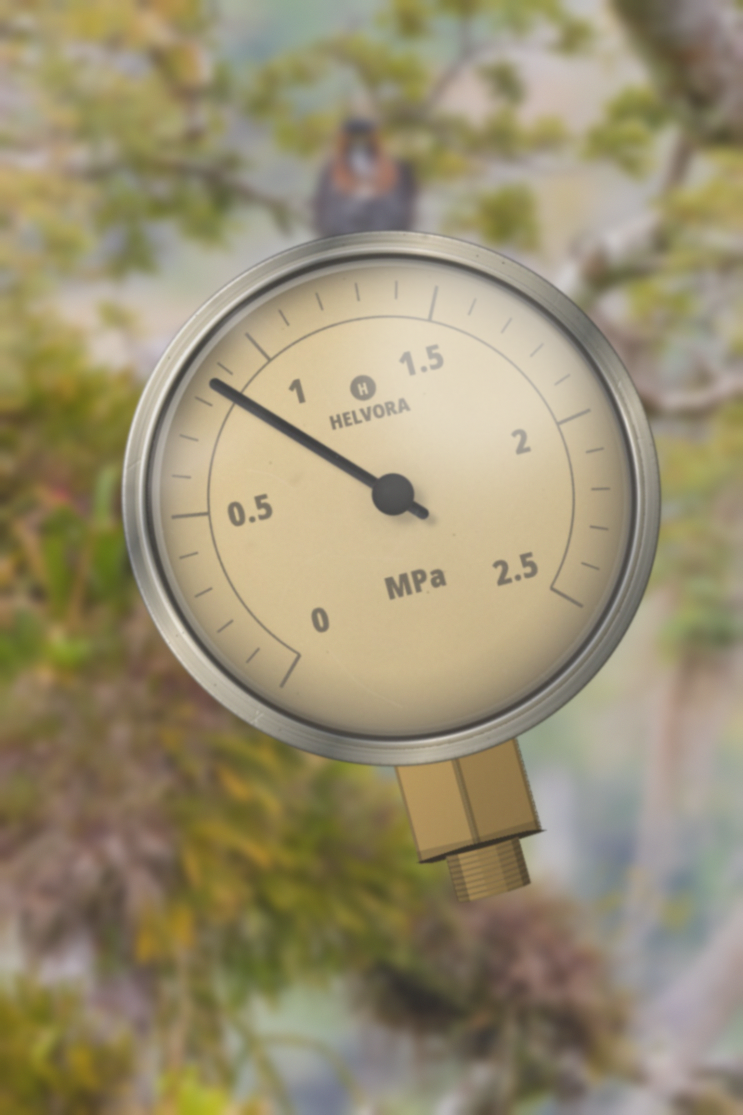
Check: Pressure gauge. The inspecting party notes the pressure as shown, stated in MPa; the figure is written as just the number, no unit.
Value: 0.85
